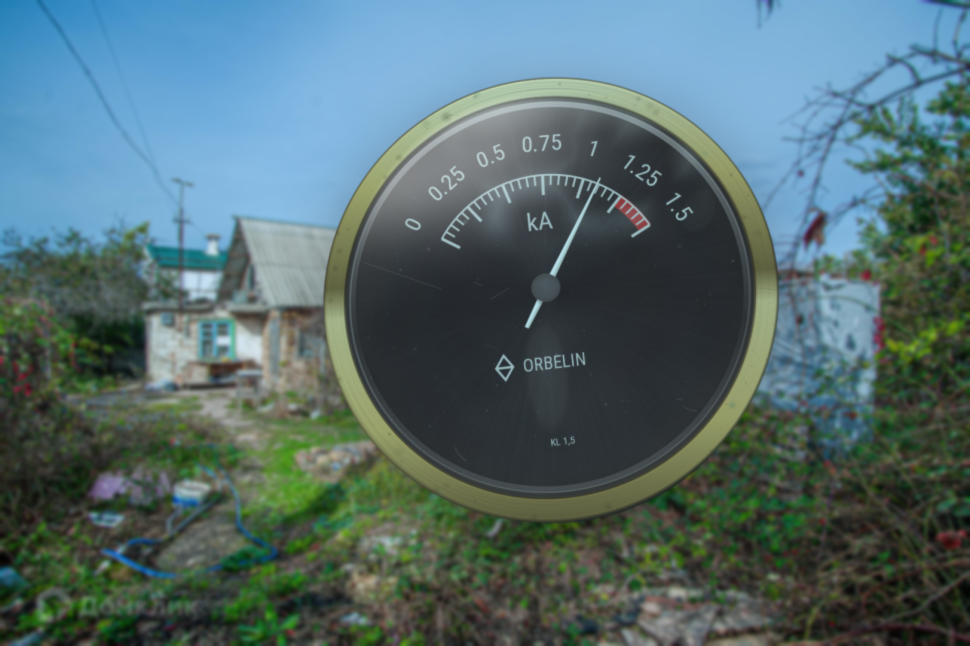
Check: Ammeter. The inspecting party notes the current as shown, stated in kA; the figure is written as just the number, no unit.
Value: 1.1
